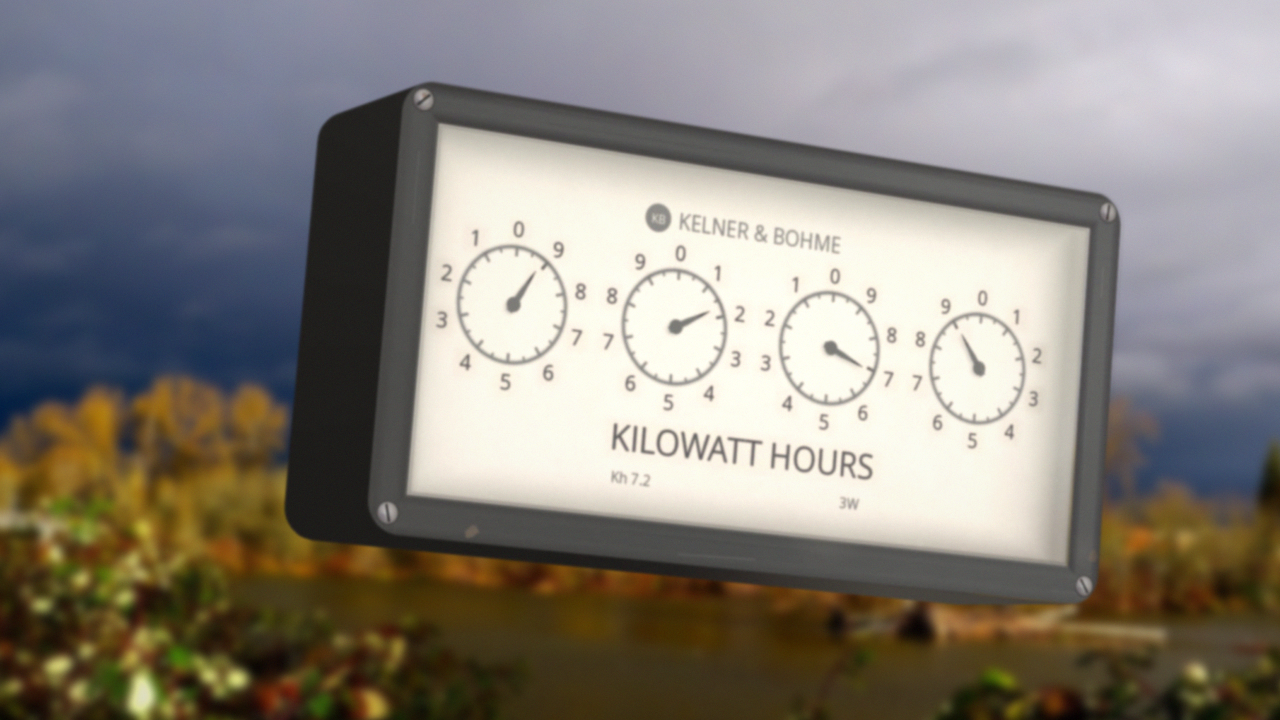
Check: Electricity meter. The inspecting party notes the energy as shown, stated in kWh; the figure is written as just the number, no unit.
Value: 9169
